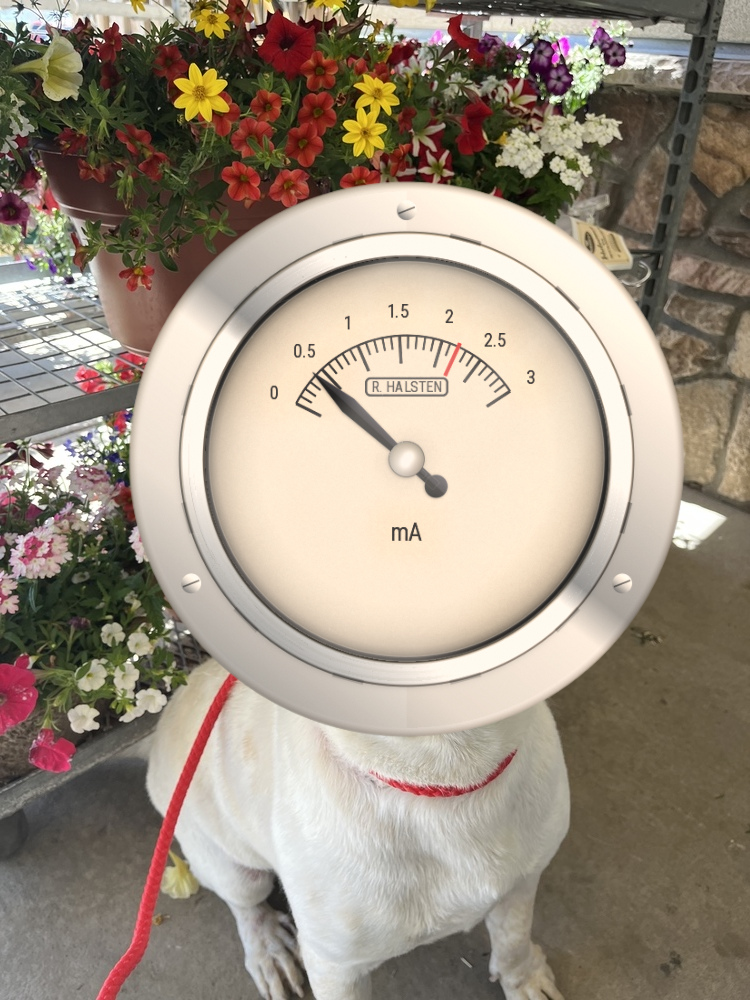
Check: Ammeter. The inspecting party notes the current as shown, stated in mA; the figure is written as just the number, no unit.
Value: 0.4
